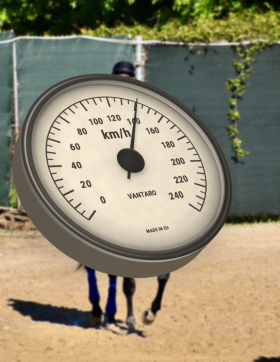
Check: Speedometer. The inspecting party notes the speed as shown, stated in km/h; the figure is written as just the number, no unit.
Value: 140
